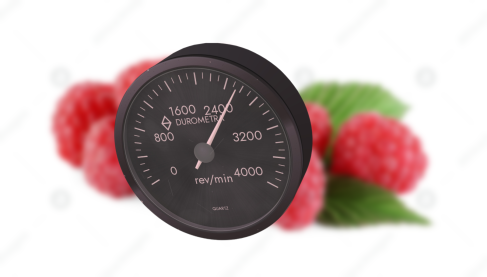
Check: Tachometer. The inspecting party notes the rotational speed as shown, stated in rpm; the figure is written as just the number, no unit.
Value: 2550
